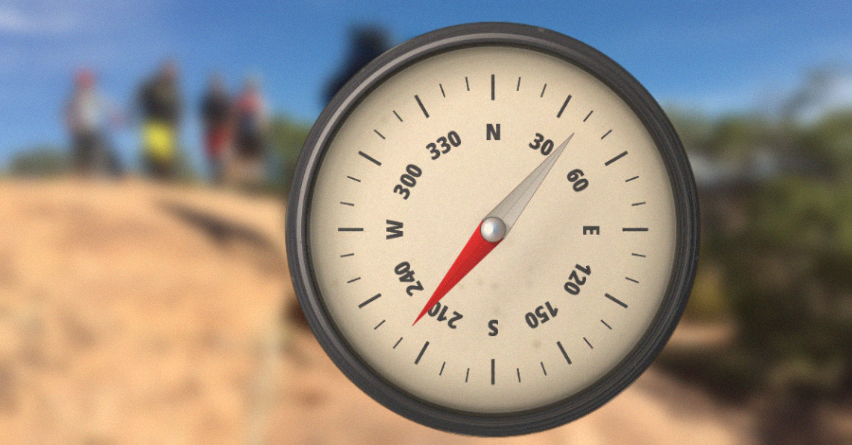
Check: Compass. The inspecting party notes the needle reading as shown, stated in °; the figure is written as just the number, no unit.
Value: 220
